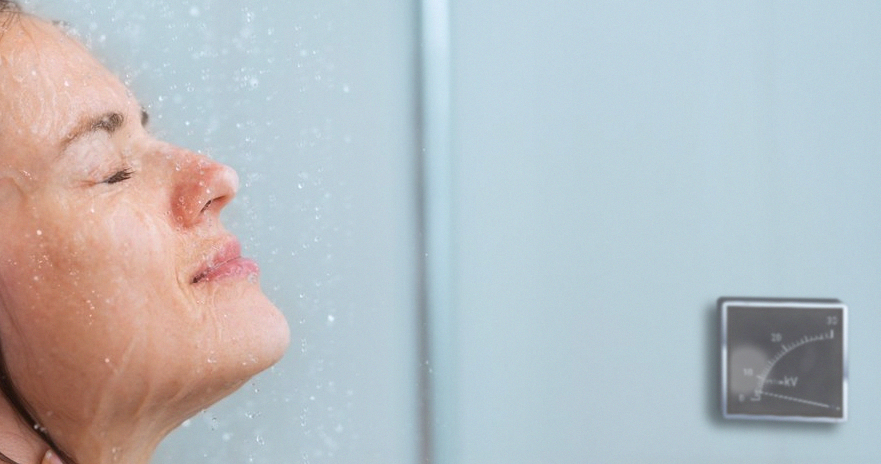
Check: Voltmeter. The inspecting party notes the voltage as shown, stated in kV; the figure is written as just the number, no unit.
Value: 5
